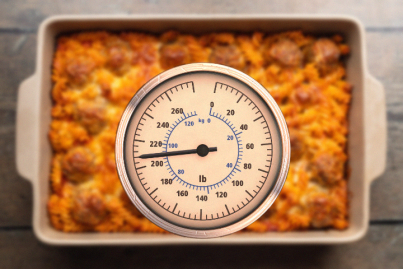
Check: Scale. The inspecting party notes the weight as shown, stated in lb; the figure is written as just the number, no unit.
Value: 208
